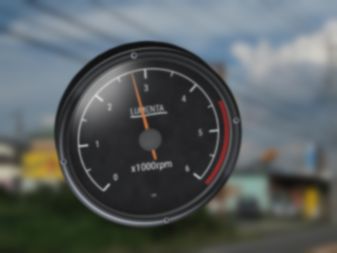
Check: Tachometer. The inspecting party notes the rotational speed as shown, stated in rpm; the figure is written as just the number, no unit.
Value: 2750
